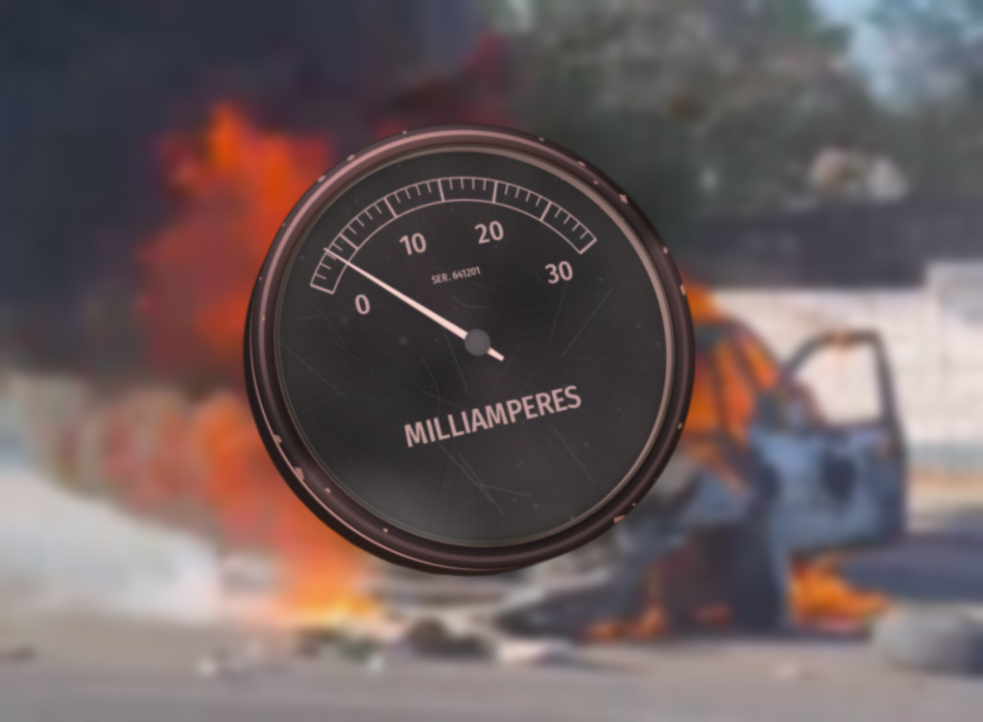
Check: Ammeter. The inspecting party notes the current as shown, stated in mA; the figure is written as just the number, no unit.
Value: 3
